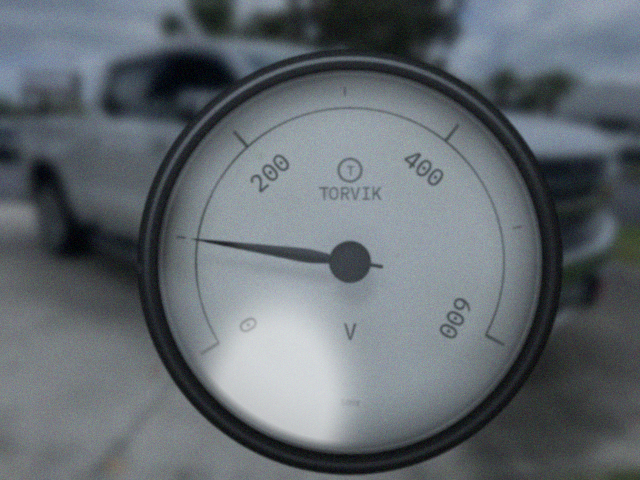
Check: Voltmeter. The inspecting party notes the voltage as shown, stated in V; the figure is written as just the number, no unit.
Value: 100
